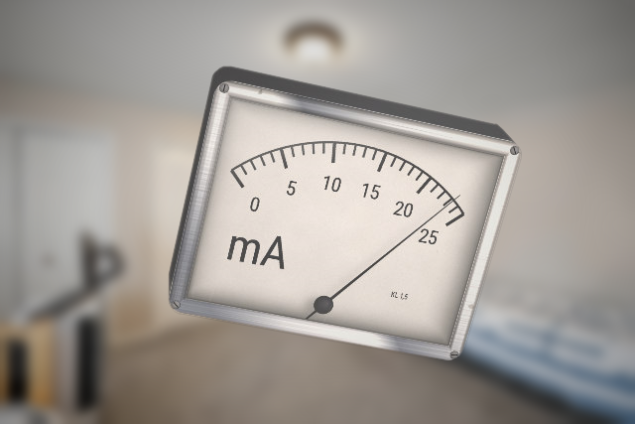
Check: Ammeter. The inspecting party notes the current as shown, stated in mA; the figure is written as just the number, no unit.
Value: 23
